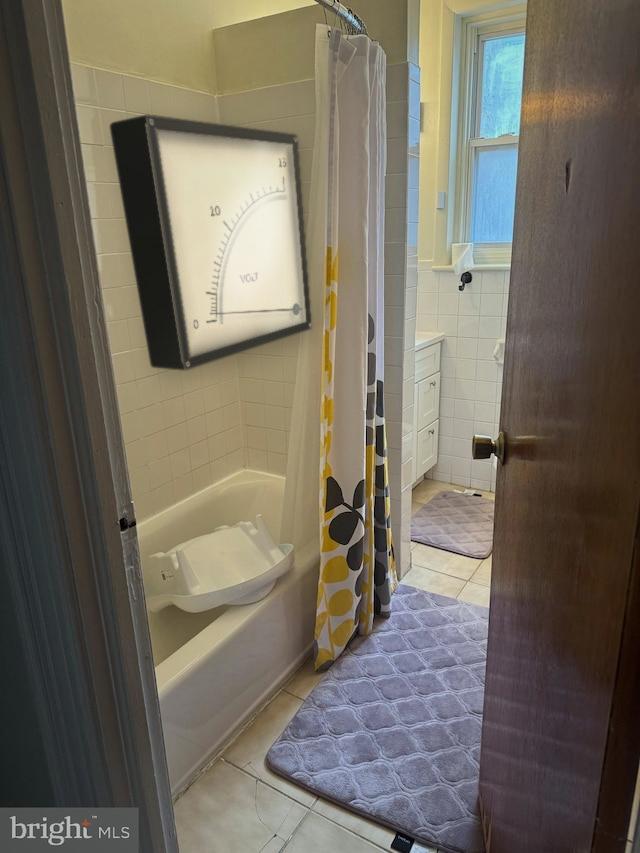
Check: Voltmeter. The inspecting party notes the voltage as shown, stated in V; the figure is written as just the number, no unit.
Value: 2.5
